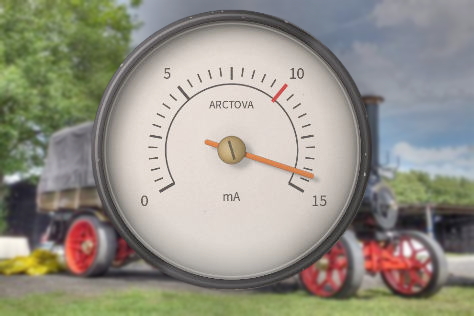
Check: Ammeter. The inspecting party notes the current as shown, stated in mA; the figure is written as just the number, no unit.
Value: 14.25
